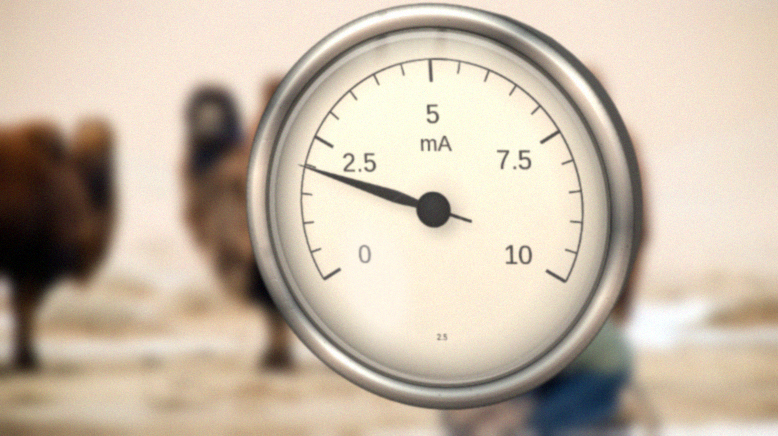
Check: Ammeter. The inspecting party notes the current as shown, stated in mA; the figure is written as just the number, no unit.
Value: 2
